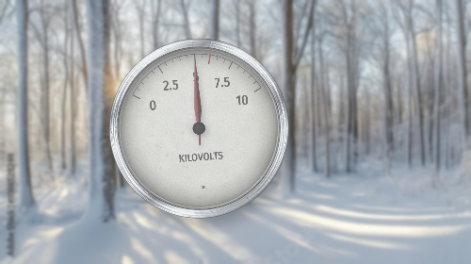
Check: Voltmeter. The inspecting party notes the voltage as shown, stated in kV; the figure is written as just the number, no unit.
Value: 5
